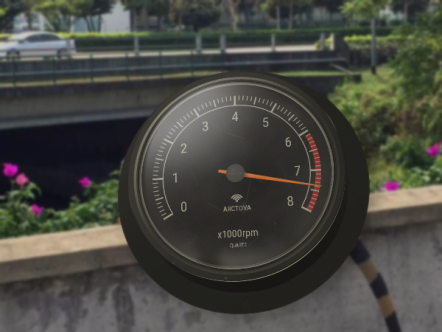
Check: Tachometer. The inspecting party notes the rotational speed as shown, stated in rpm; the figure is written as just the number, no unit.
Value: 7400
